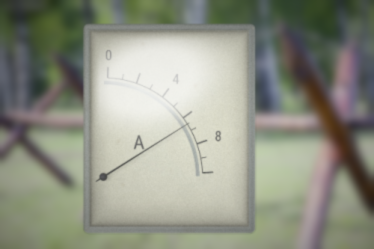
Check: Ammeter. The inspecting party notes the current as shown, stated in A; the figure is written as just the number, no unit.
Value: 6.5
